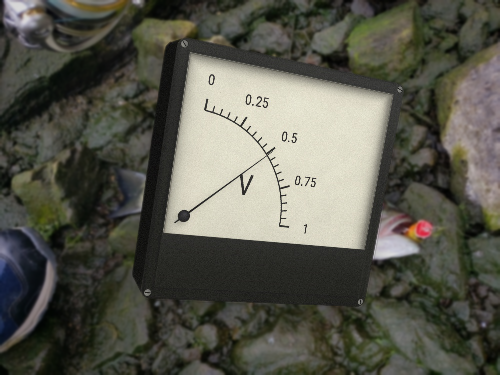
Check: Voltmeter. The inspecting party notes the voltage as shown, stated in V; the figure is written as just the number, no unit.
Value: 0.5
